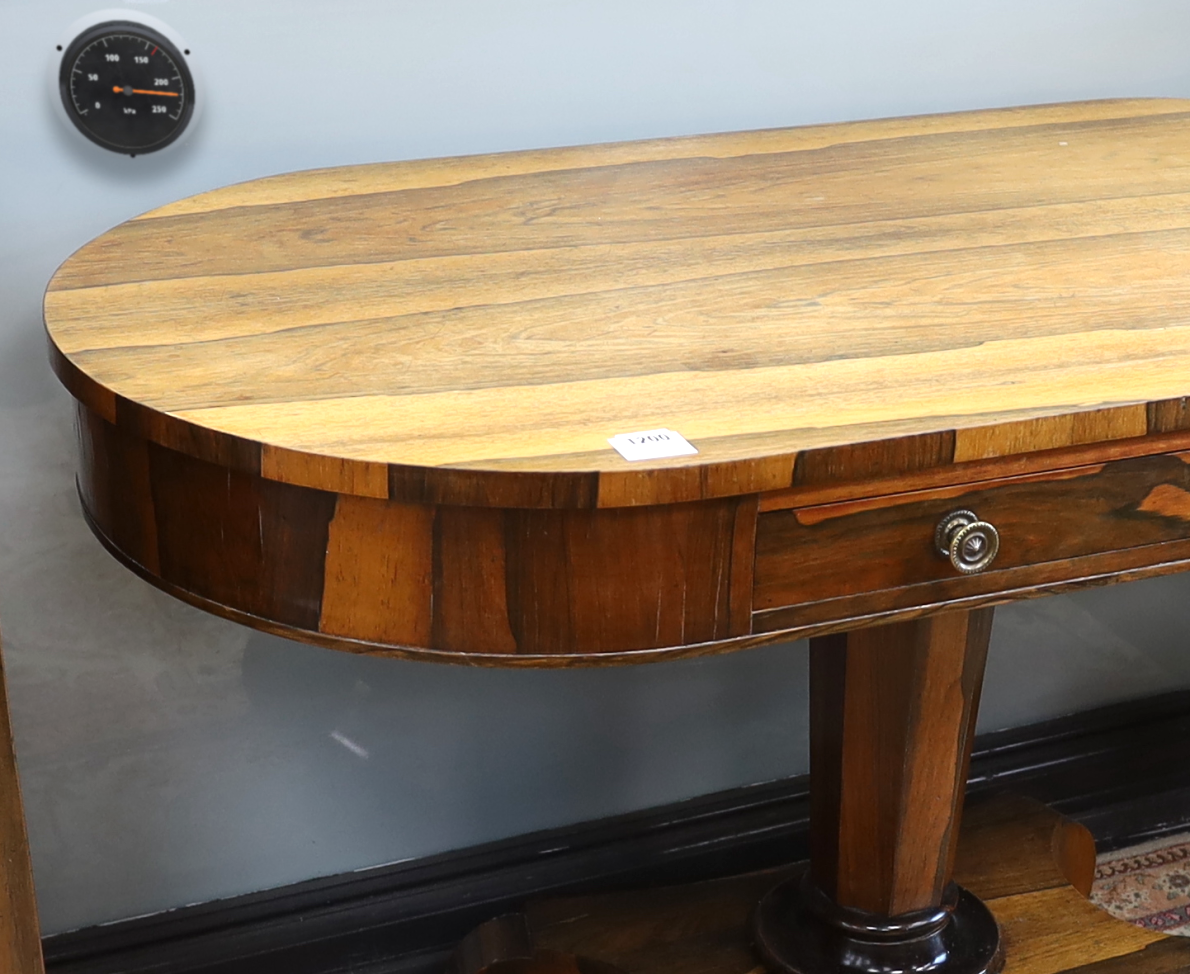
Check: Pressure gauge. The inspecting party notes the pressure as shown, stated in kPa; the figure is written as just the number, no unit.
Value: 220
